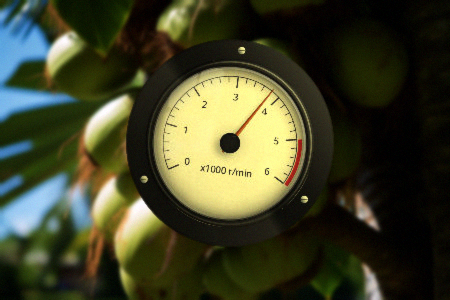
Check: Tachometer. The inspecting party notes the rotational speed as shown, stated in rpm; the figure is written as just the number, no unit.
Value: 3800
